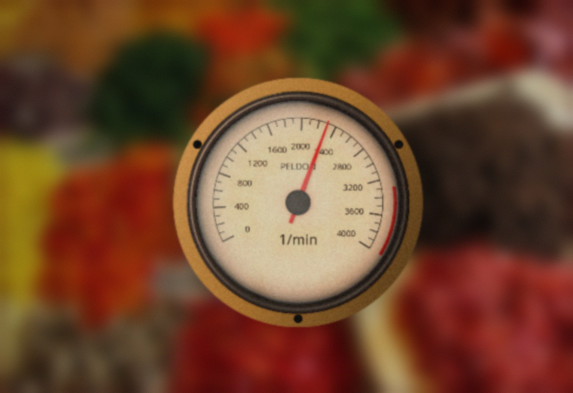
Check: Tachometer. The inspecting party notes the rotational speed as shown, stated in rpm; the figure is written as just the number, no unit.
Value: 2300
